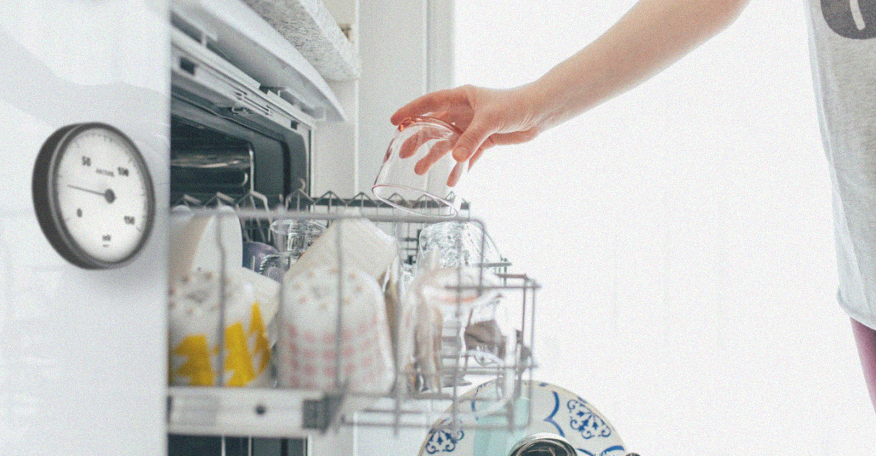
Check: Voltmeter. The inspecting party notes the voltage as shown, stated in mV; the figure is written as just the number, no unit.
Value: 20
